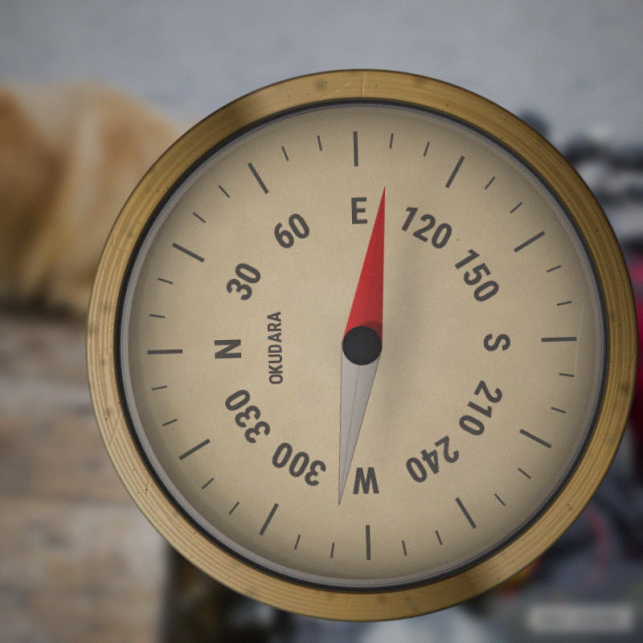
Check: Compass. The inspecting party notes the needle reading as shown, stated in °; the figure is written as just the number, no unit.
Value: 100
